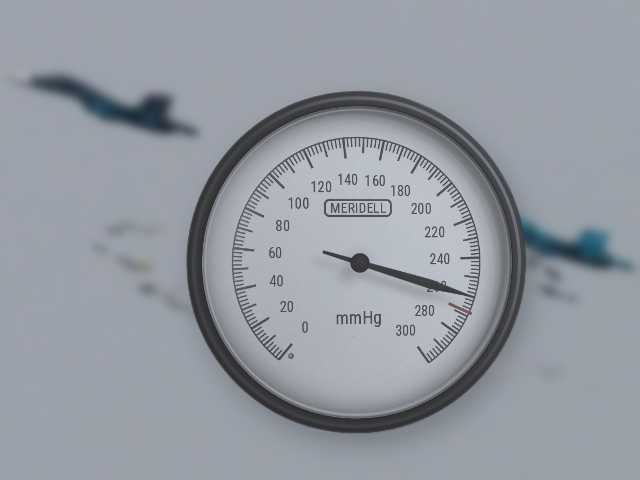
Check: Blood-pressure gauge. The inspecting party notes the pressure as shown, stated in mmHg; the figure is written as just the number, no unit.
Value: 260
